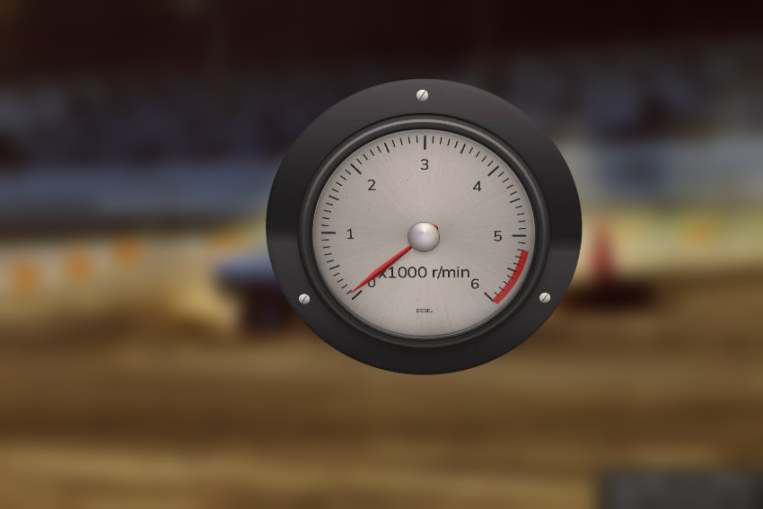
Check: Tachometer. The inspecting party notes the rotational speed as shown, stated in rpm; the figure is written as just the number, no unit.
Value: 100
